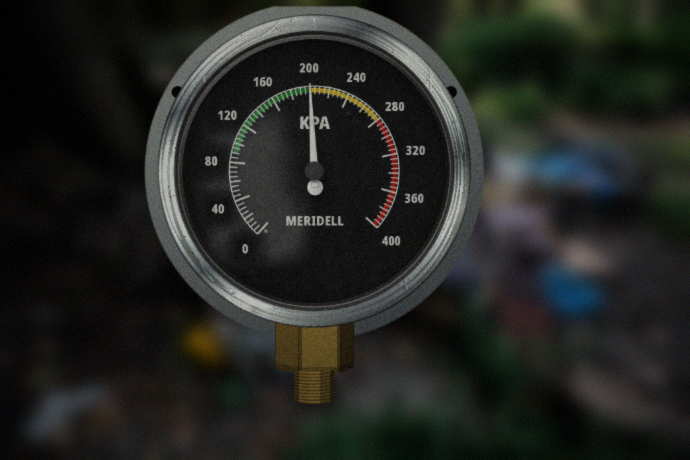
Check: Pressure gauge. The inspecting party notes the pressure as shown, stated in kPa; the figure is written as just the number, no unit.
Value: 200
